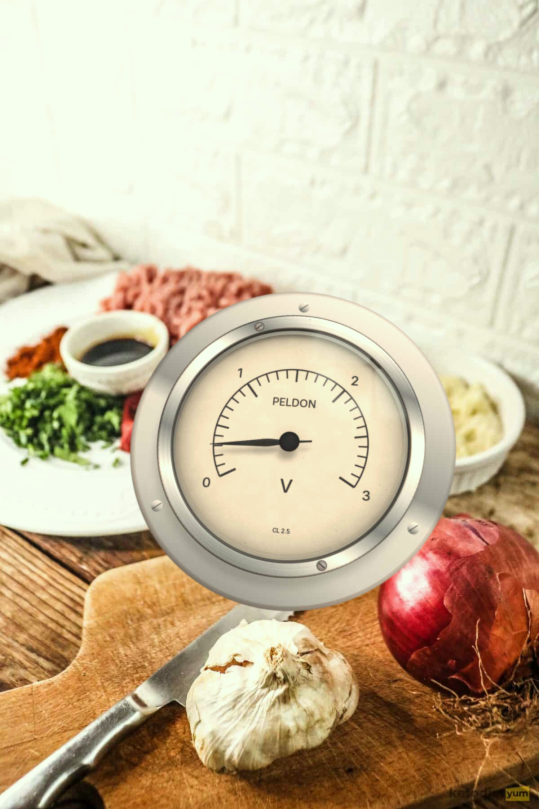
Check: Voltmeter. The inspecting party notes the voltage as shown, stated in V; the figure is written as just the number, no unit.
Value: 0.3
